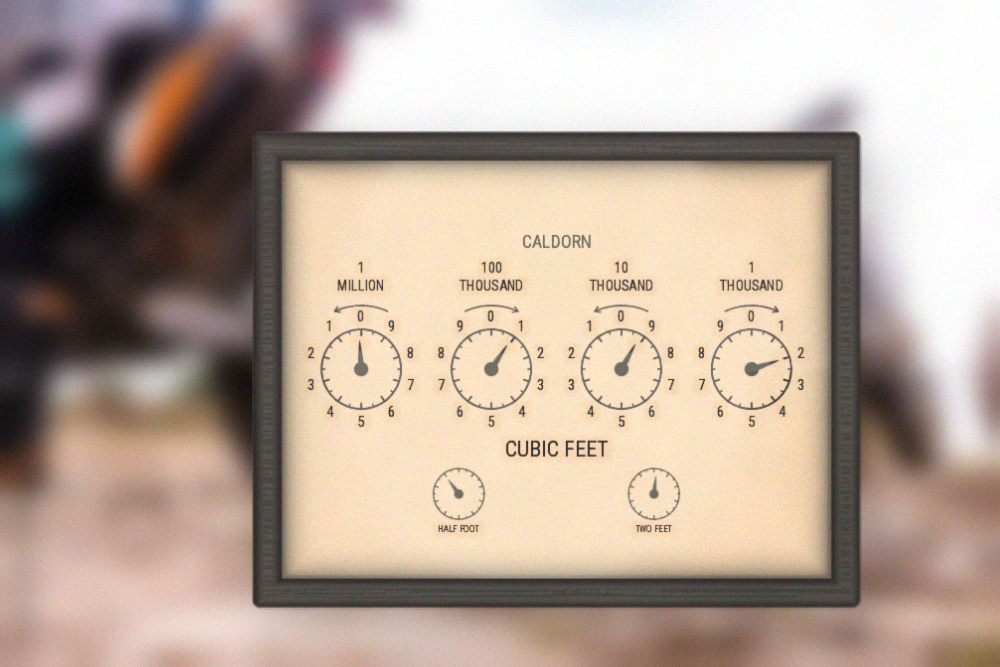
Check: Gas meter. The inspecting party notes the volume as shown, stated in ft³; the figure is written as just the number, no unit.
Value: 9200
